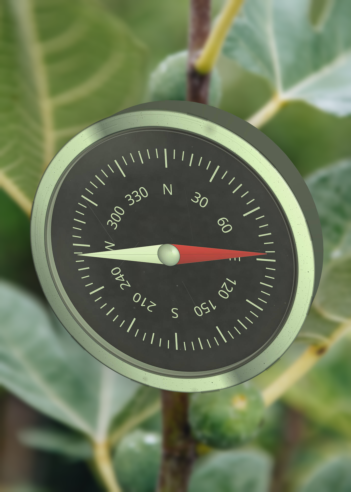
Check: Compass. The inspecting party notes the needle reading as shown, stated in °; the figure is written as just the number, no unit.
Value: 85
